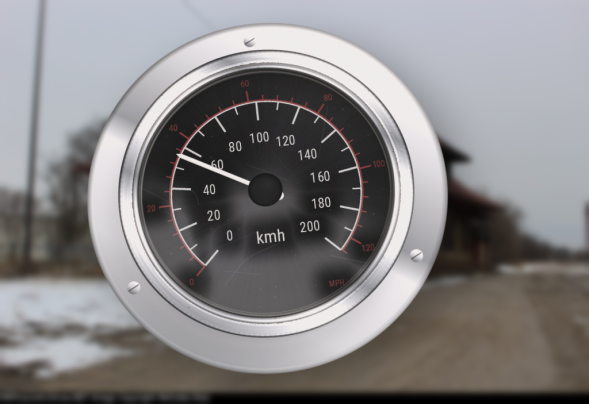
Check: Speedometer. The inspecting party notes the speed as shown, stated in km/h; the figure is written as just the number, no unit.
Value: 55
